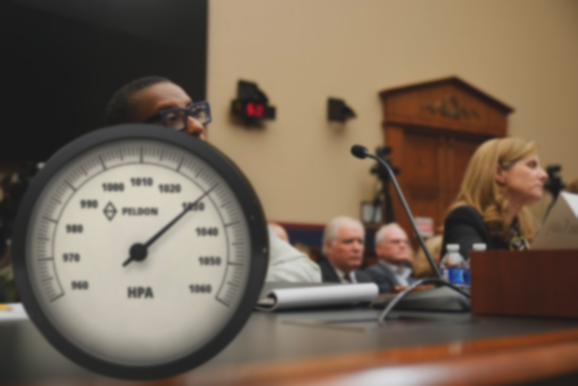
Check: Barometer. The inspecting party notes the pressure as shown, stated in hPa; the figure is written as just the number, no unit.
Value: 1030
